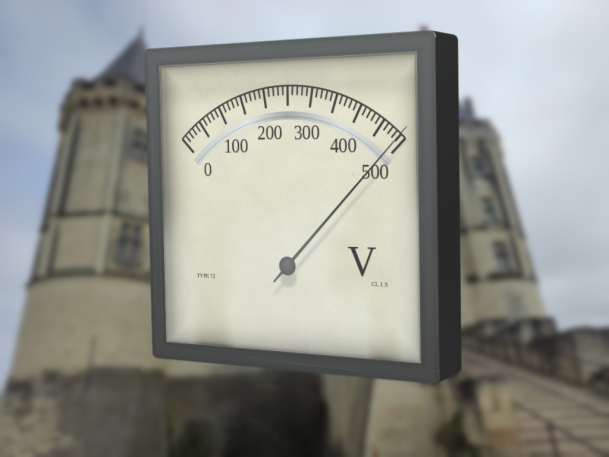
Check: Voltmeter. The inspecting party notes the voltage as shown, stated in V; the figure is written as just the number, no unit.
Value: 490
